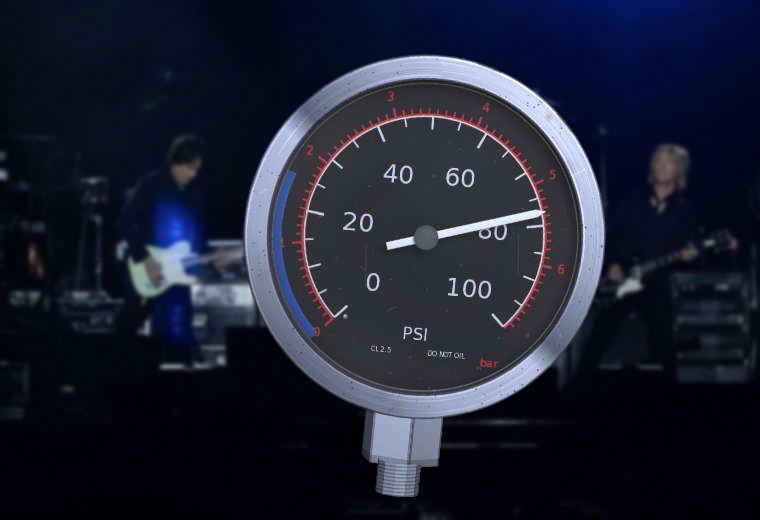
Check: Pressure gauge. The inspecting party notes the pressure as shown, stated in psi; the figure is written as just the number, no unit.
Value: 77.5
